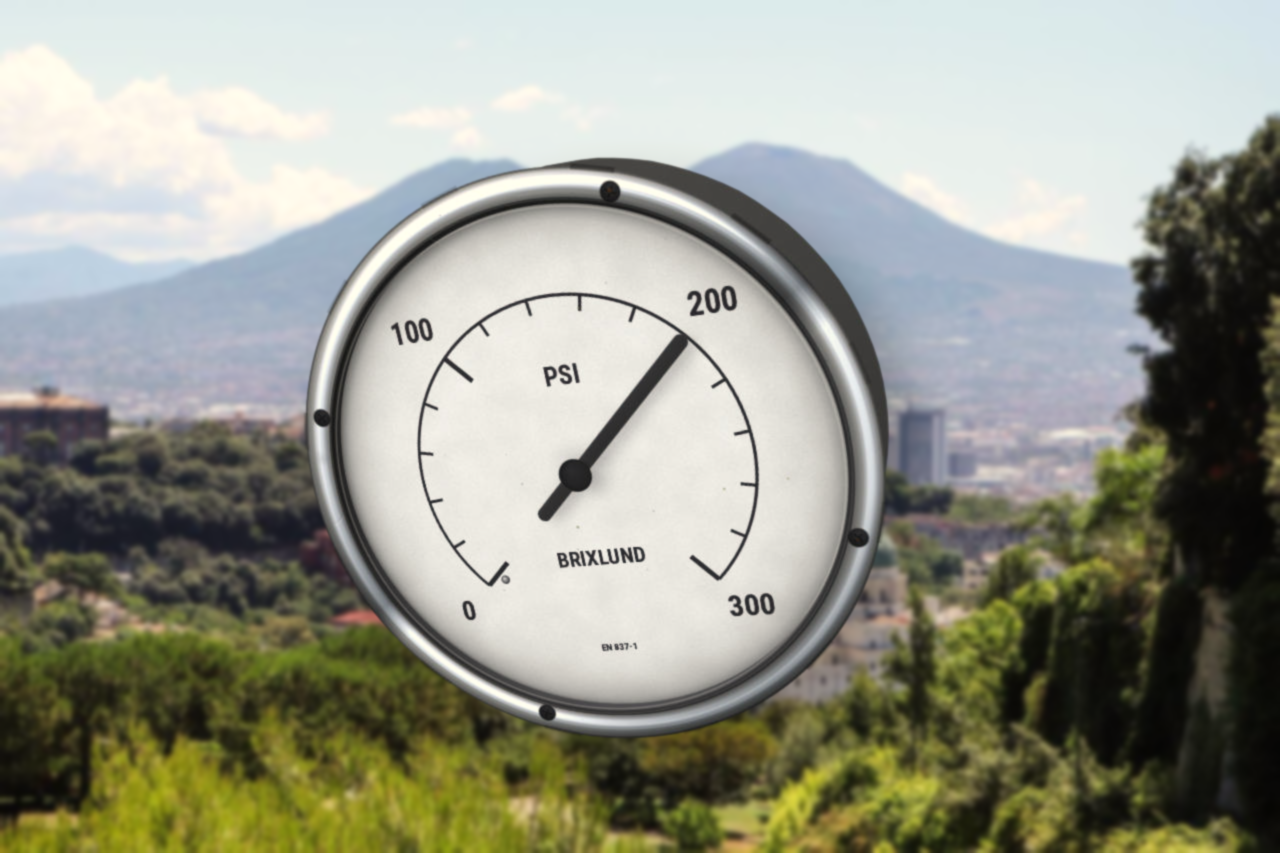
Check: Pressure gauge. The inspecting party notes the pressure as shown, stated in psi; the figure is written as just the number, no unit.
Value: 200
